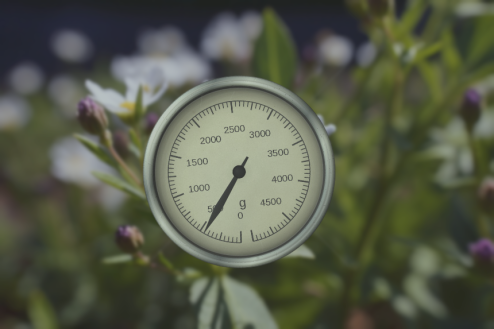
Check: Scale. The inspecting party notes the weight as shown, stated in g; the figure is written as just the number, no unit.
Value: 450
